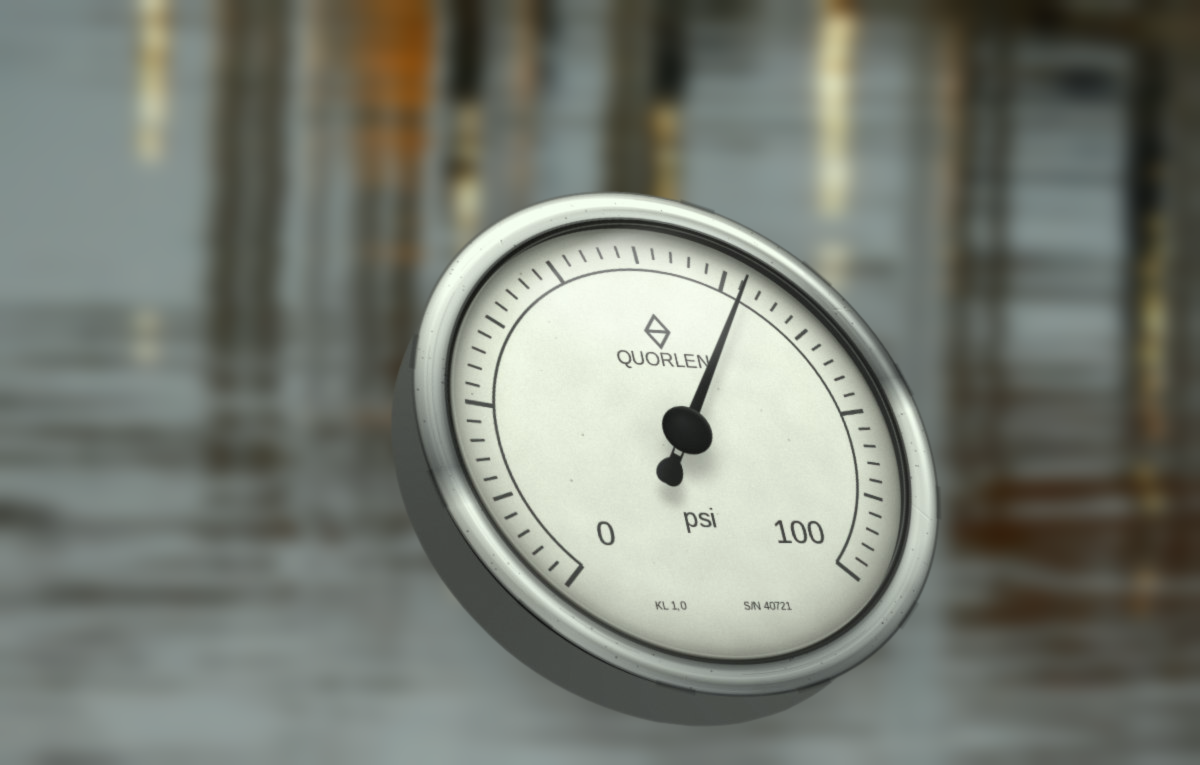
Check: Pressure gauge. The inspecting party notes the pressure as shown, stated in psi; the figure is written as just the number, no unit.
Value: 62
